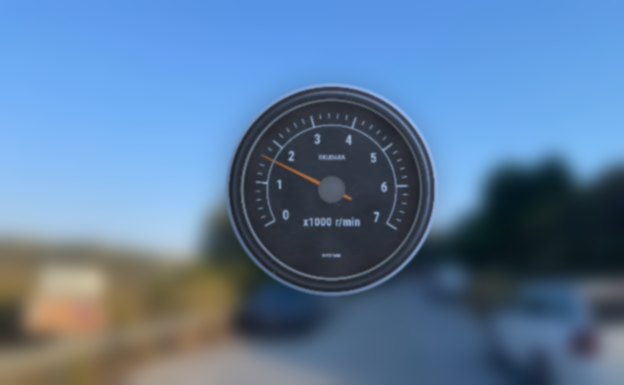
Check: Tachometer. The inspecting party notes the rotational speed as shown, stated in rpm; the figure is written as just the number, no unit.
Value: 1600
